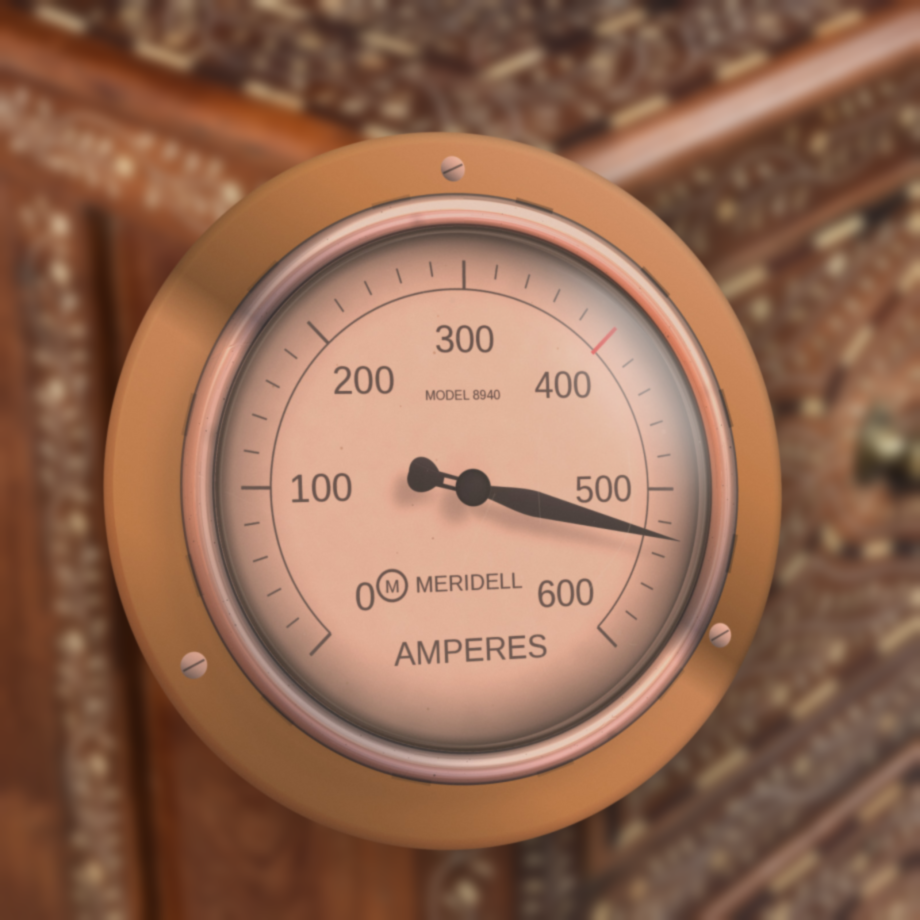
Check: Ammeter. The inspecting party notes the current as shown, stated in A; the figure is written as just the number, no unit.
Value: 530
